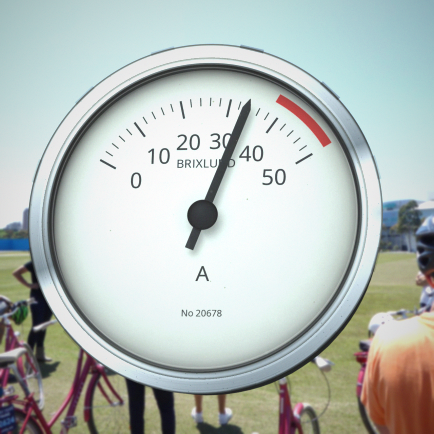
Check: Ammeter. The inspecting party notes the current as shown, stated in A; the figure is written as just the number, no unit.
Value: 34
